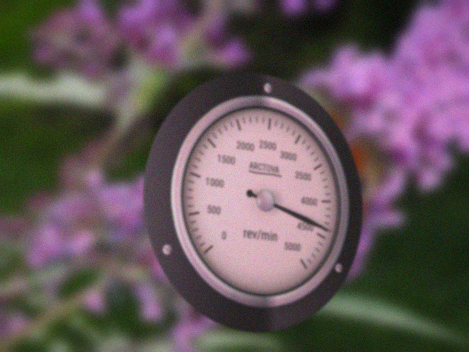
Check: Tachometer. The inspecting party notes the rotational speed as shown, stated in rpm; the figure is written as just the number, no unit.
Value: 4400
